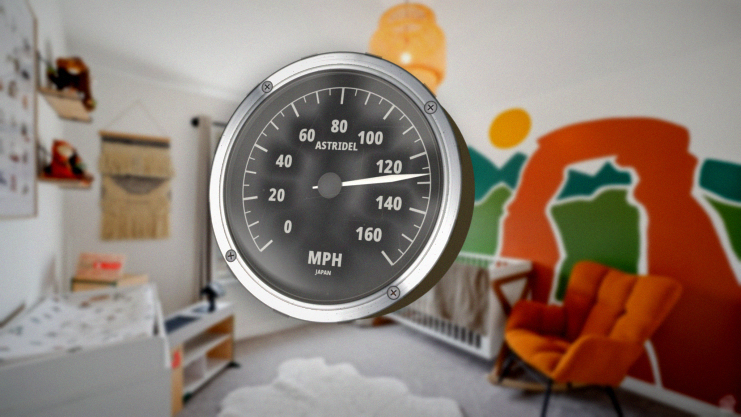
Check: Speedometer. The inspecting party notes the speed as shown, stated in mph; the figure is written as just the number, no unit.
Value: 127.5
